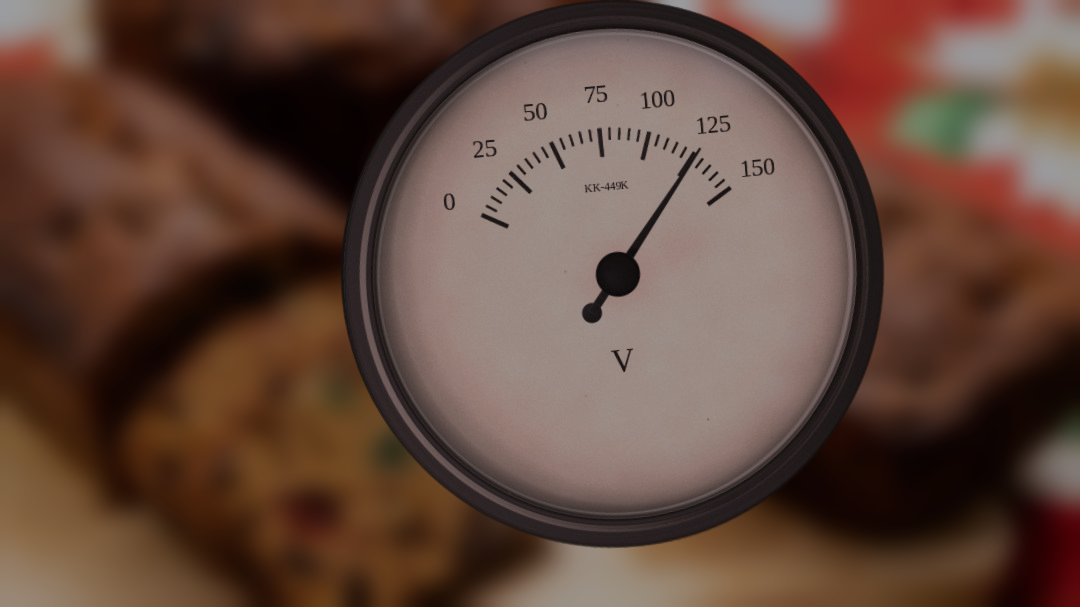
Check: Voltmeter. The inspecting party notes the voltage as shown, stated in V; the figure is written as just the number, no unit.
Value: 125
